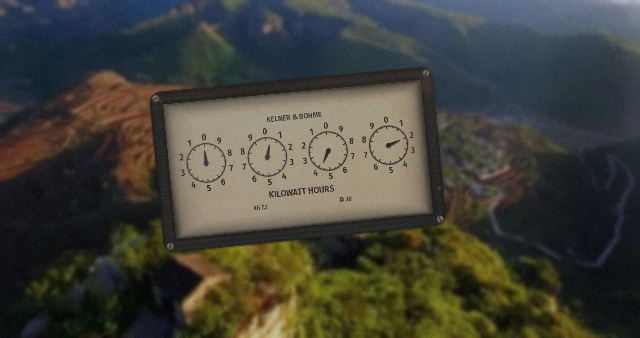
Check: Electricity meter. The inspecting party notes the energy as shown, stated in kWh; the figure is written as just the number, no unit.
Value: 42
